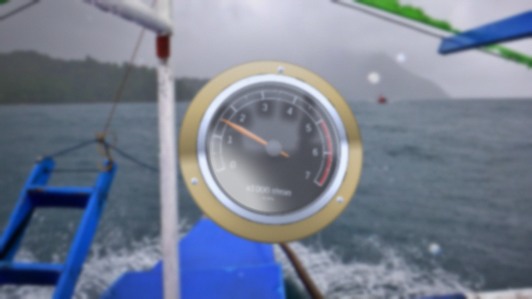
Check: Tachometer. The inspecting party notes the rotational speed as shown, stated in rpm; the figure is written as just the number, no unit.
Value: 1500
